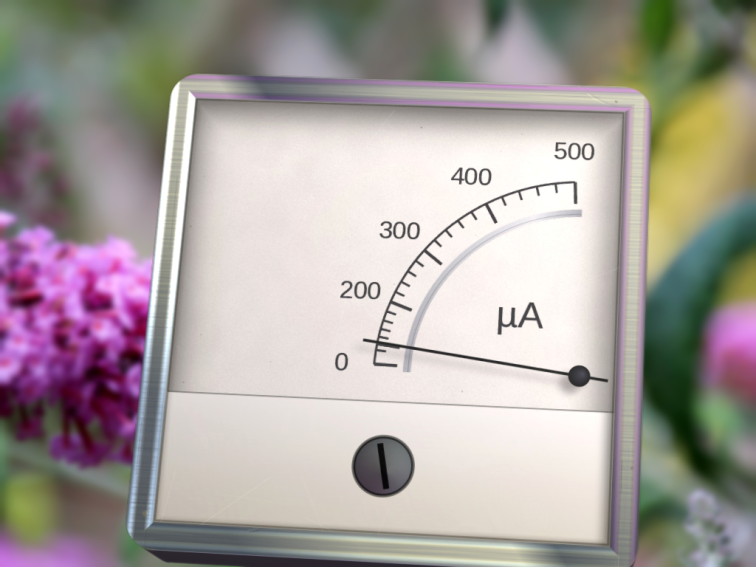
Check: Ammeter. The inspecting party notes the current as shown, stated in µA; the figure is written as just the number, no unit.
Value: 100
